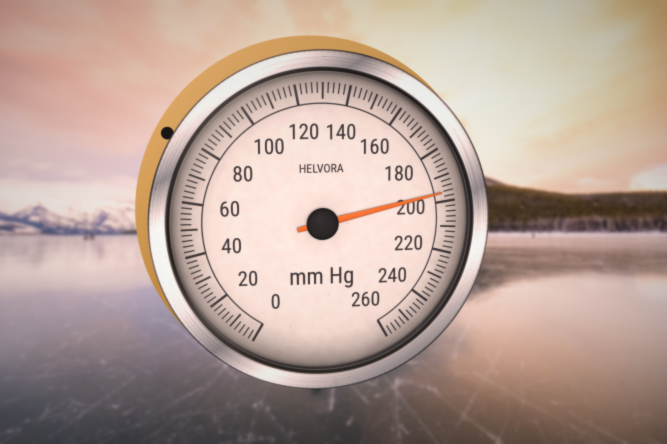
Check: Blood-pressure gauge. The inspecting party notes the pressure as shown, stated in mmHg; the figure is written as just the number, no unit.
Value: 196
